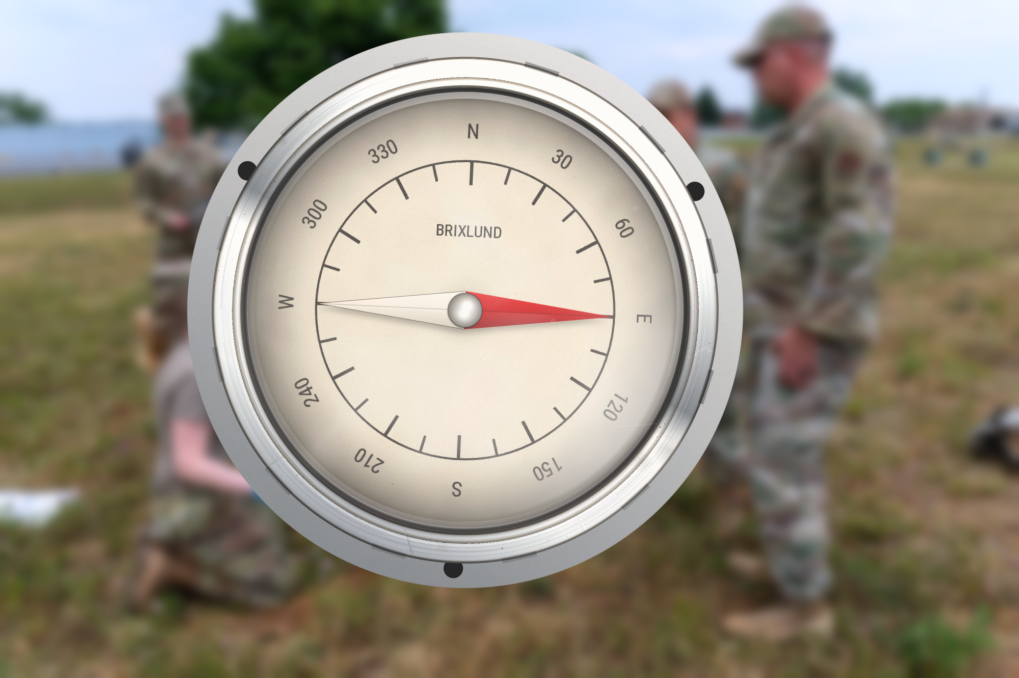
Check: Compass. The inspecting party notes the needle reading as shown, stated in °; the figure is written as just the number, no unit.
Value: 90
